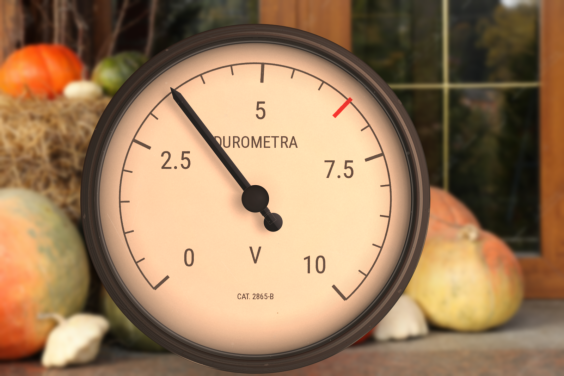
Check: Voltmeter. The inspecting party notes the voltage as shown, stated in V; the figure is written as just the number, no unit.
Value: 3.5
